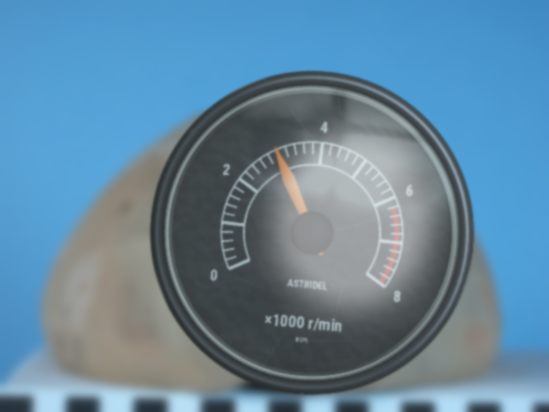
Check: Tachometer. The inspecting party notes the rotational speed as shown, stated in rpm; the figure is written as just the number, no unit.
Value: 3000
